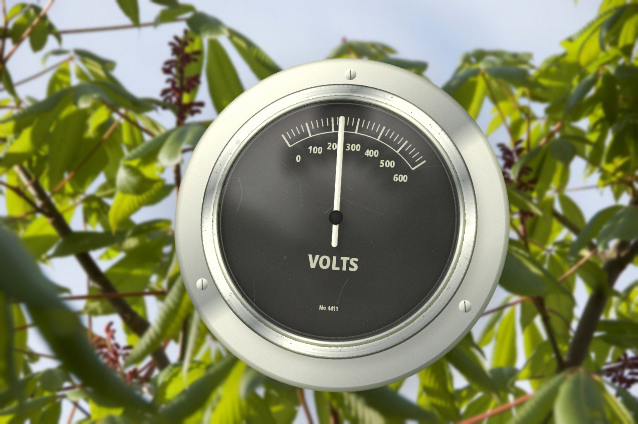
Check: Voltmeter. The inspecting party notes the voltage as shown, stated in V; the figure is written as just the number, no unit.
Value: 240
